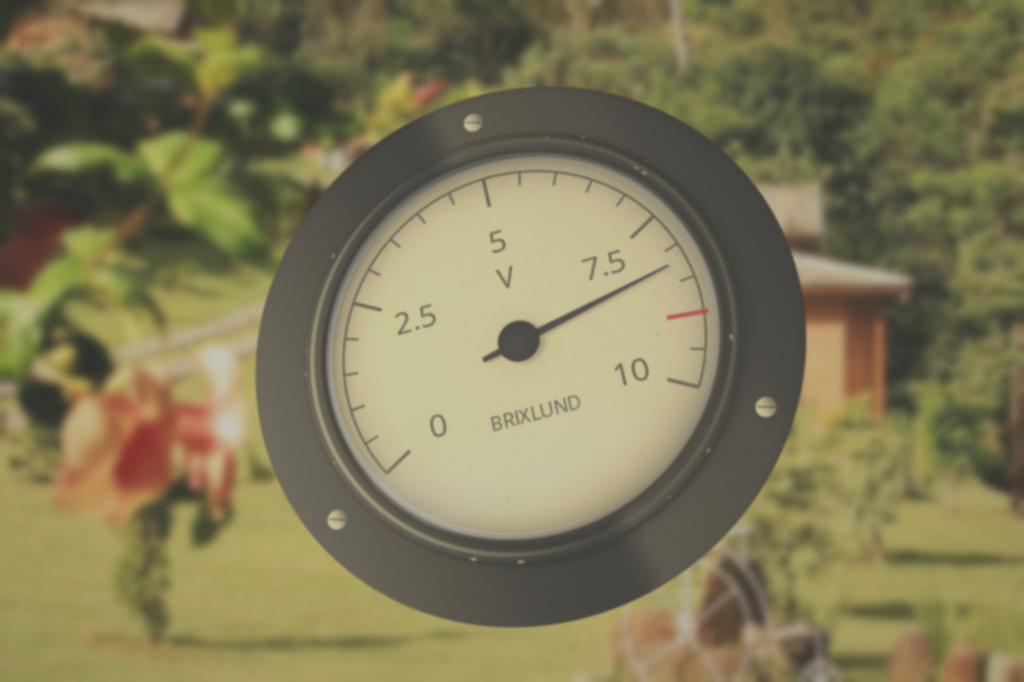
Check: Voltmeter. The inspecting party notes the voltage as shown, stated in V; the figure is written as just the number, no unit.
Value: 8.25
